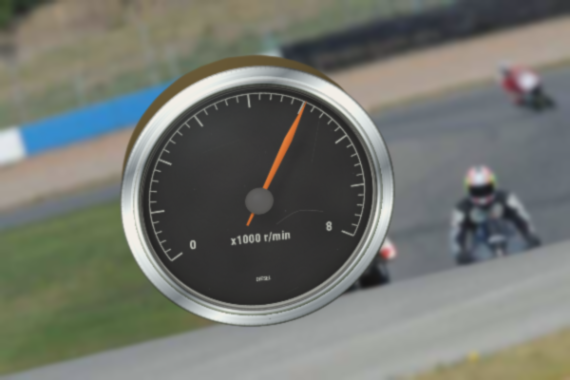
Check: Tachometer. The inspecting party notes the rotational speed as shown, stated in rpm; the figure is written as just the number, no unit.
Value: 5000
